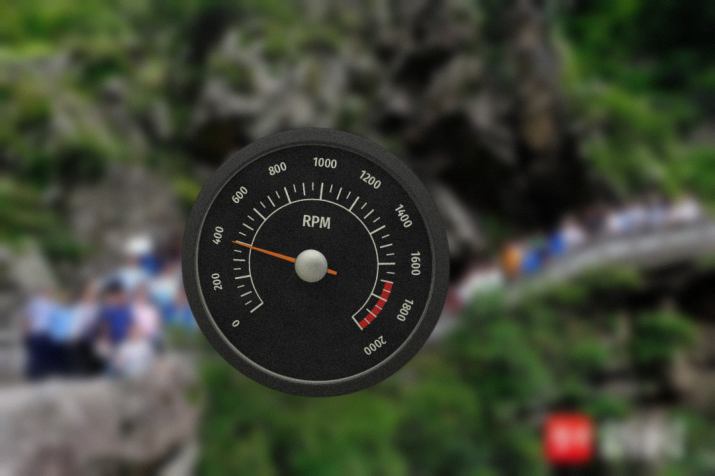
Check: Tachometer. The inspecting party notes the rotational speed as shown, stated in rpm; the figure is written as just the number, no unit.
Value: 400
